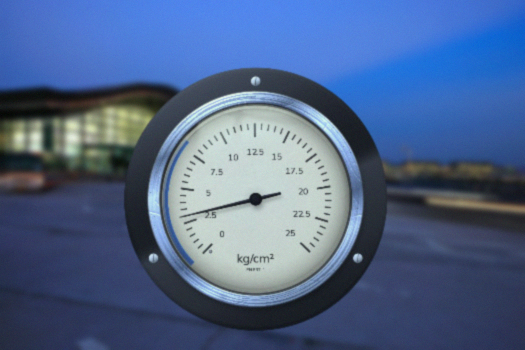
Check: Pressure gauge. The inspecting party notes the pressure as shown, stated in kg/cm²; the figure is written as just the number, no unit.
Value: 3
